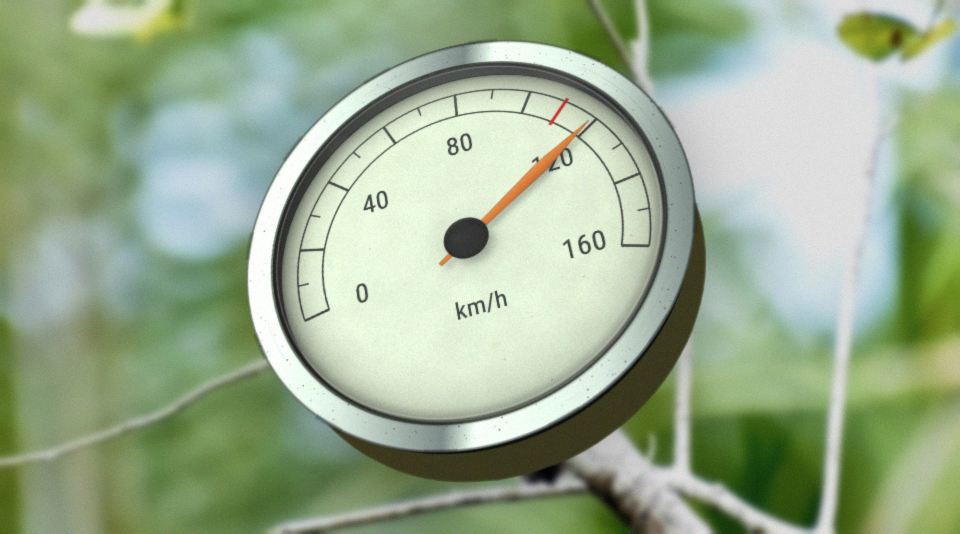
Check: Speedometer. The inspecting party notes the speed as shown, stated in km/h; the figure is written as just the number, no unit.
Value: 120
